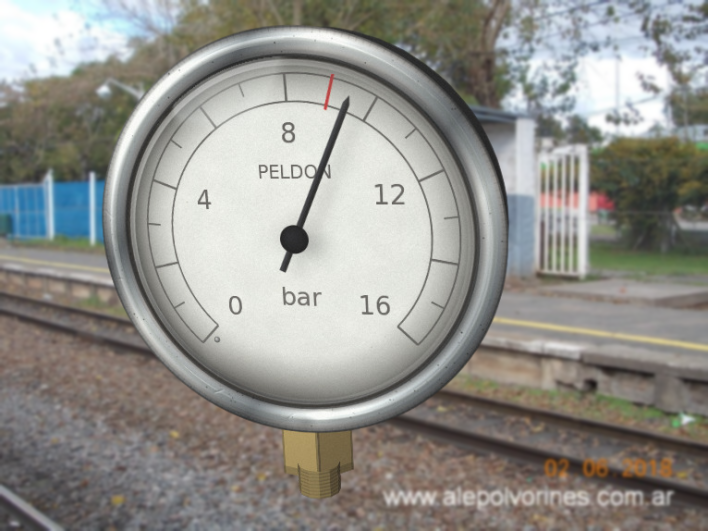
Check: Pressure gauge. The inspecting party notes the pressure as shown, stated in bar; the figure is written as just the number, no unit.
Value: 9.5
